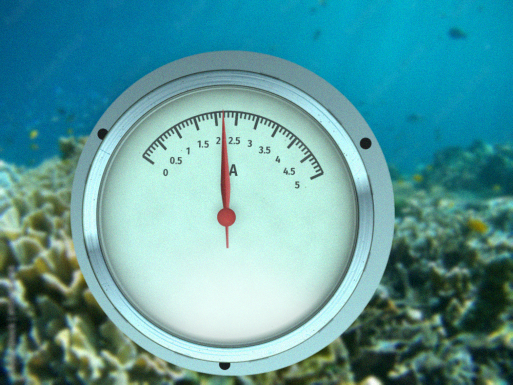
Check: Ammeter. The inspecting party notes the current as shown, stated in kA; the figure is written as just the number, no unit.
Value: 2.2
